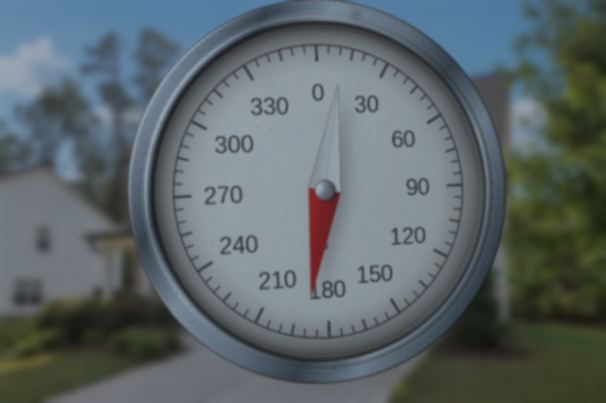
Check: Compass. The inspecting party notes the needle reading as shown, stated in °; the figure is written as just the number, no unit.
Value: 190
